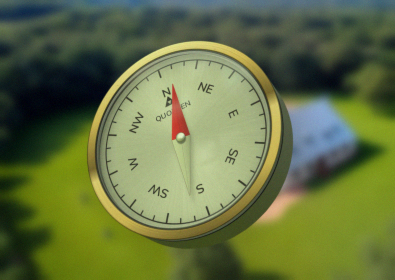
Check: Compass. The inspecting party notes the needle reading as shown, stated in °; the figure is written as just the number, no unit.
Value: 10
